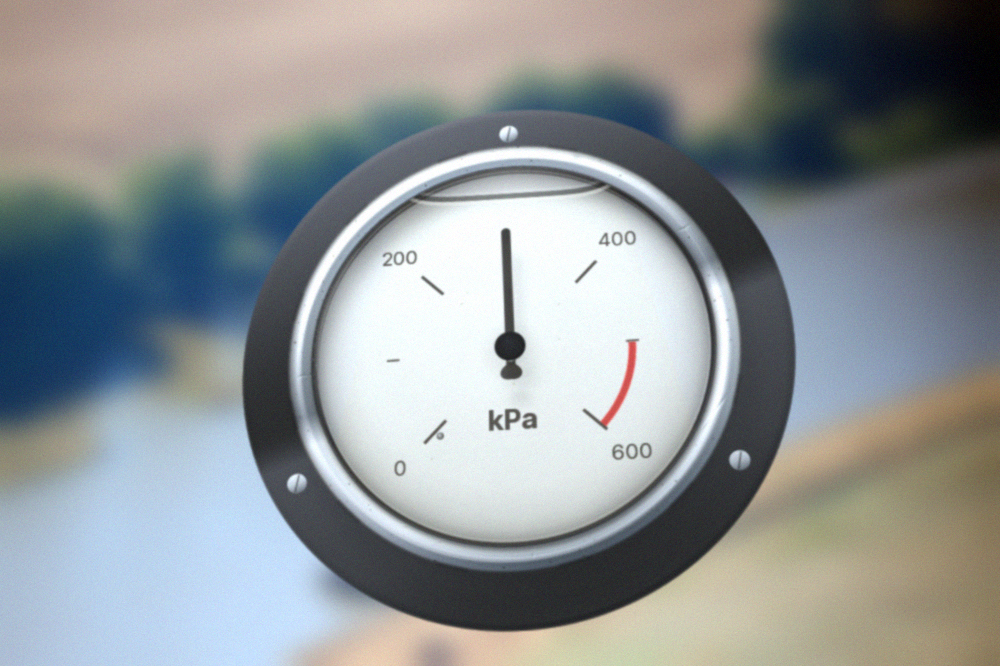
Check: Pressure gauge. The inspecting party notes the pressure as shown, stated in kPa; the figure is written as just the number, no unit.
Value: 300
